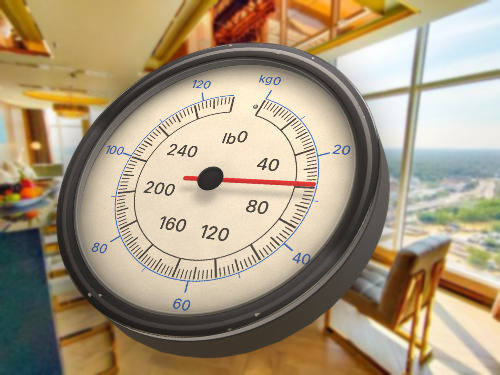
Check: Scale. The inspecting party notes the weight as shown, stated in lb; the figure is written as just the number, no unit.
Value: 60
